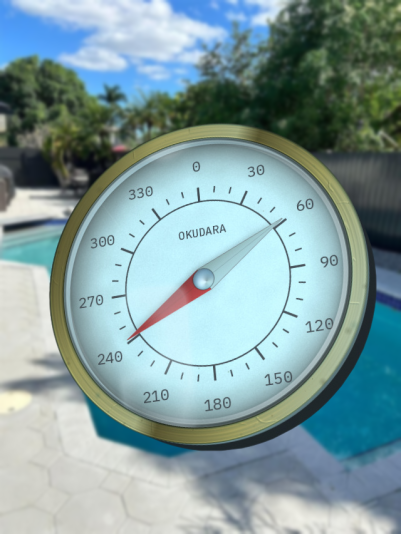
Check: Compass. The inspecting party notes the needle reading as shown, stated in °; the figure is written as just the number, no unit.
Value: 240
